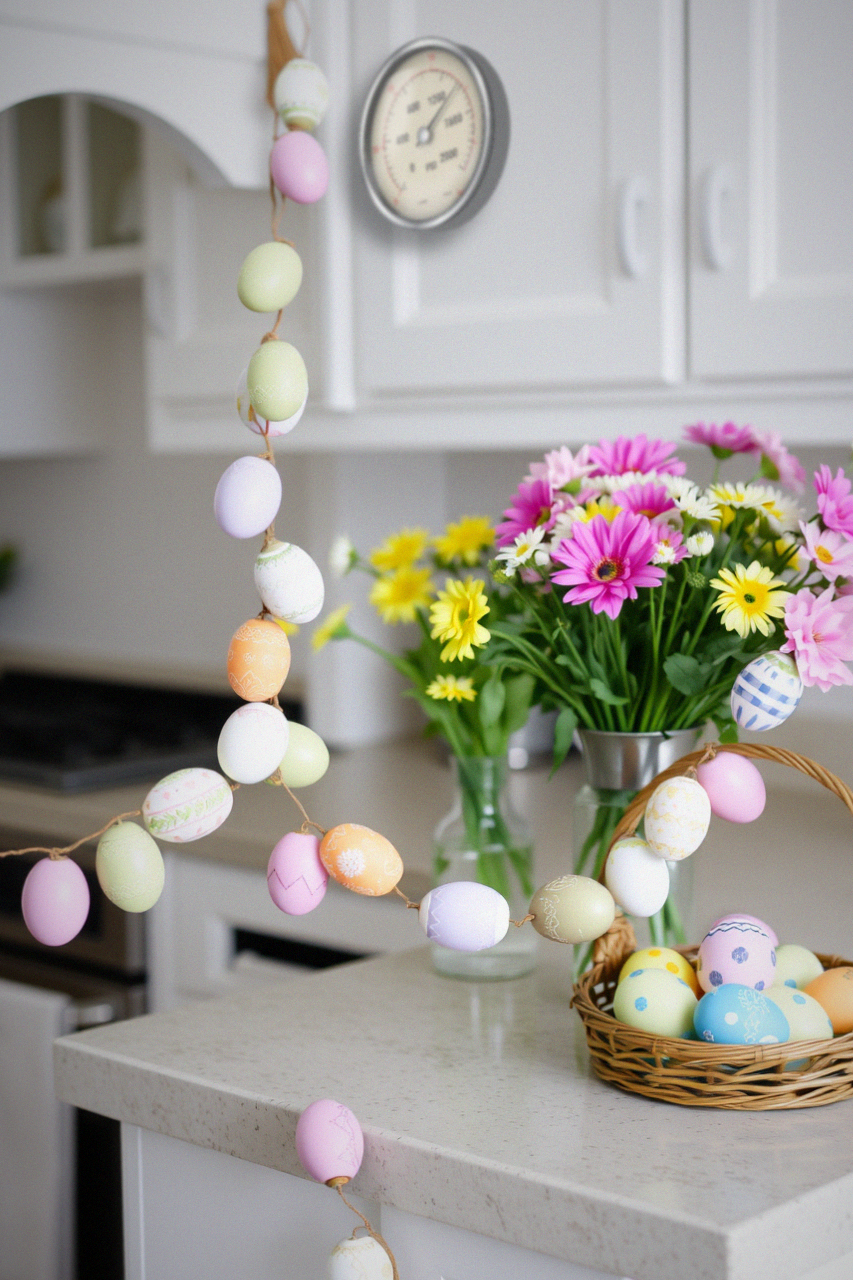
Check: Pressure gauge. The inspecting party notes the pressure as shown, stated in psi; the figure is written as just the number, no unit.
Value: 1400
